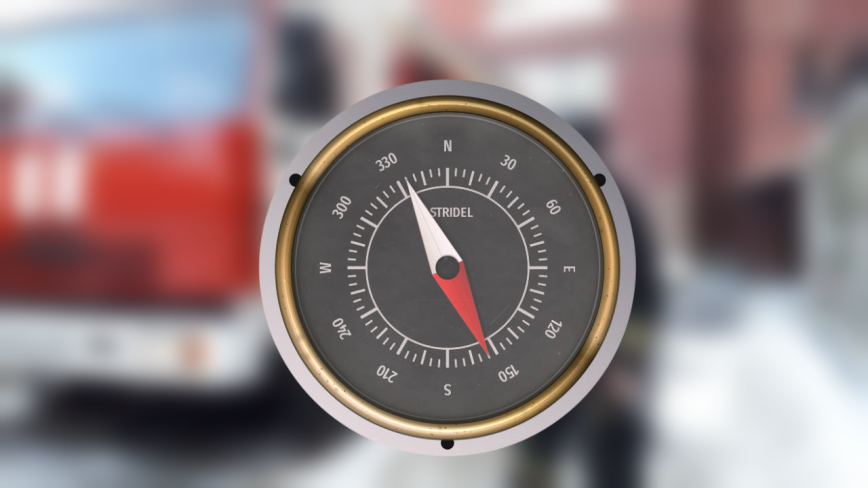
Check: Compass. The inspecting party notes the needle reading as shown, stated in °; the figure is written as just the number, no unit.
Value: 155
